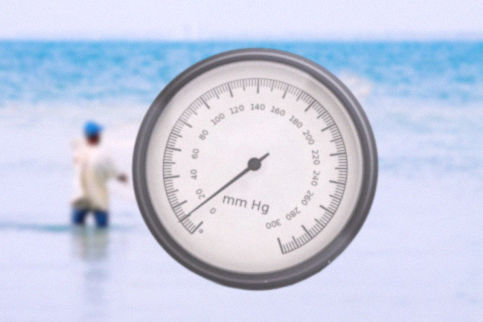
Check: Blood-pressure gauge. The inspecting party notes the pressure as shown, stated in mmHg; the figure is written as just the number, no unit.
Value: 10
